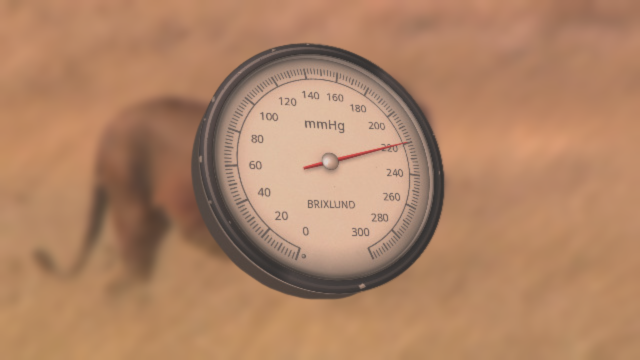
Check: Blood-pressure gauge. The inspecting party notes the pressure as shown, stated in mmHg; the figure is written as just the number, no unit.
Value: 220
